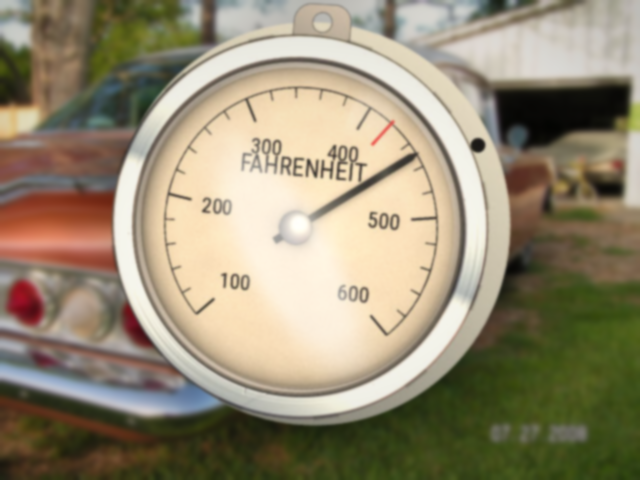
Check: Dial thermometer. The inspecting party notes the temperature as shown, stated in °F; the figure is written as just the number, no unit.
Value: 450
